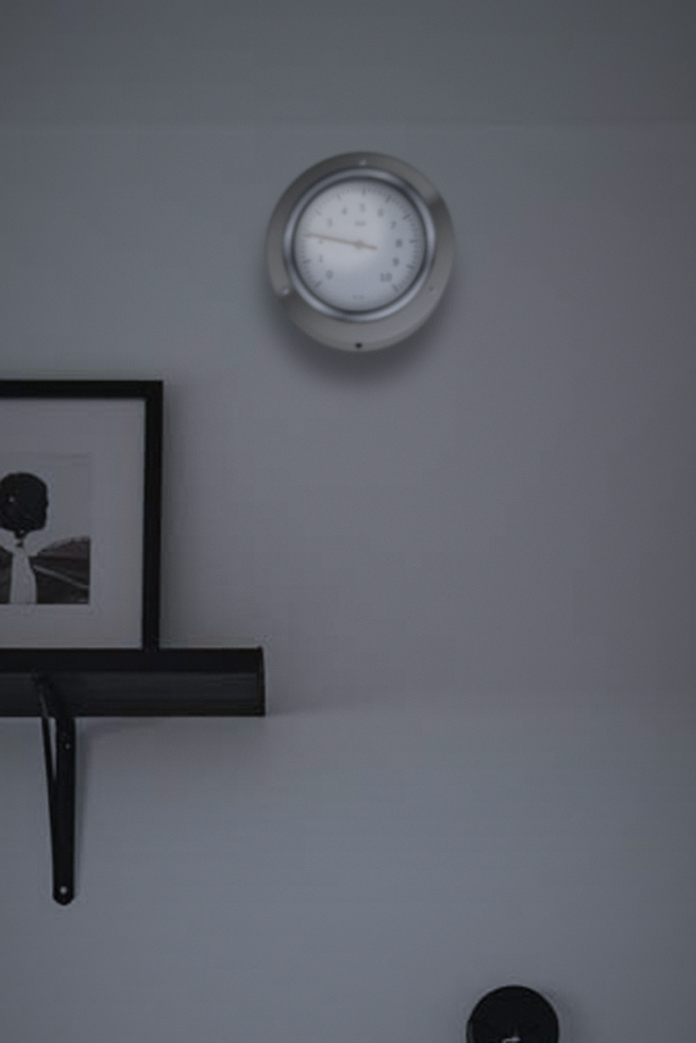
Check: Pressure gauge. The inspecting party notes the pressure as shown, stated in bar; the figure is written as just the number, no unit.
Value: 2
